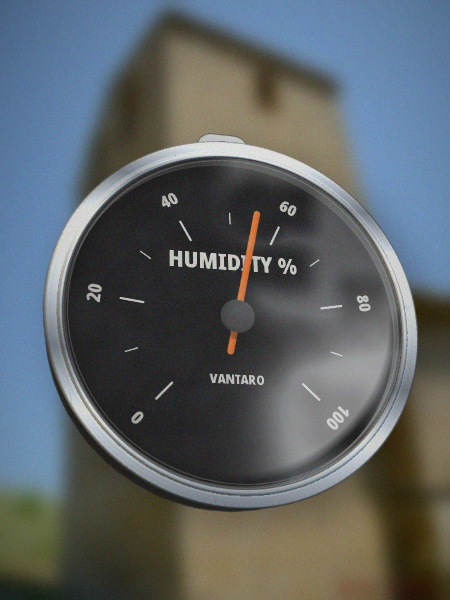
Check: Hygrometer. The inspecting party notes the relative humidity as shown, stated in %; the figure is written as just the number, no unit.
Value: 55
